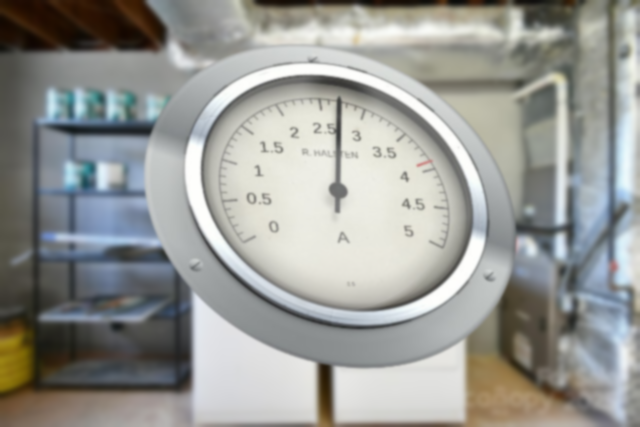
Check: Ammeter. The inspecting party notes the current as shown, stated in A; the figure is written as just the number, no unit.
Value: 2.7
